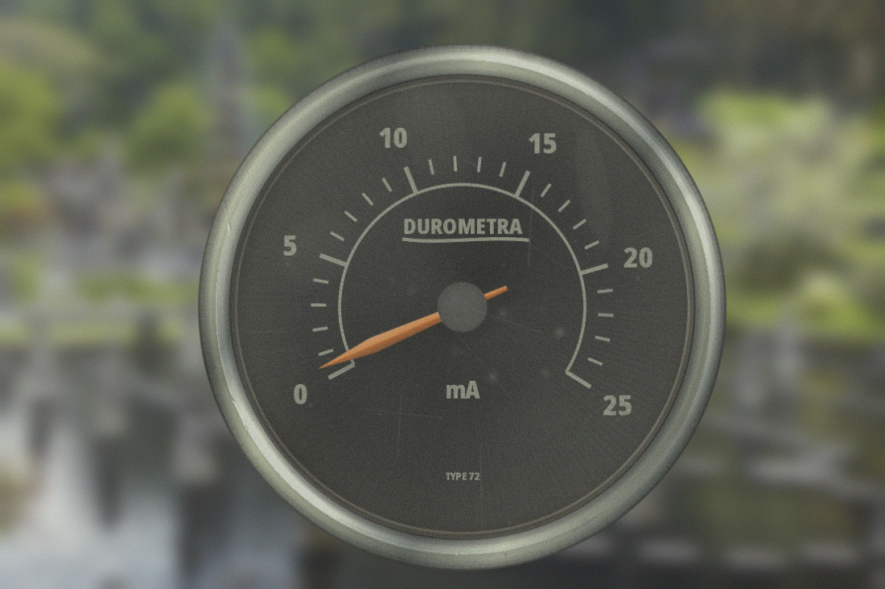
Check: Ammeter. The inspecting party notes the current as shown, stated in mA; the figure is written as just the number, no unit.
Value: 0.5
